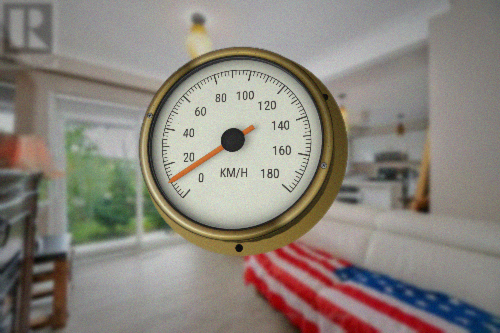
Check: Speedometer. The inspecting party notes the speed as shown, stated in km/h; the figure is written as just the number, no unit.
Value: 10
